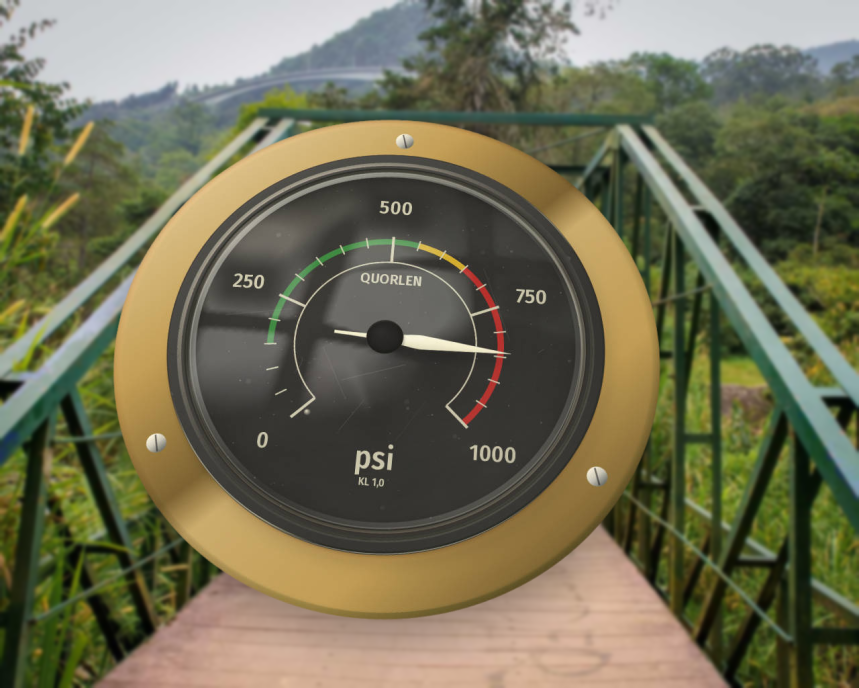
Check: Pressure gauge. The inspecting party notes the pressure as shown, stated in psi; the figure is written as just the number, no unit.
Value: 850
